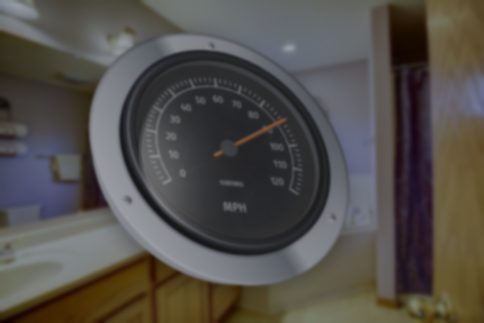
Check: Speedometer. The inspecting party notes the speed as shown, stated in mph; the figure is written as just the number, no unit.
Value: 90
